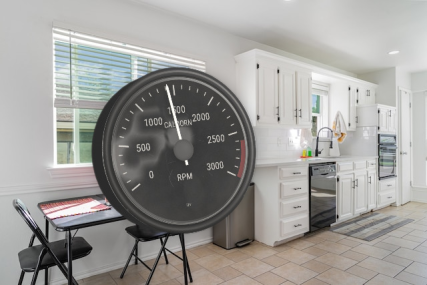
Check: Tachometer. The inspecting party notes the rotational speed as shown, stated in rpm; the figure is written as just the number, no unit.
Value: 1400
